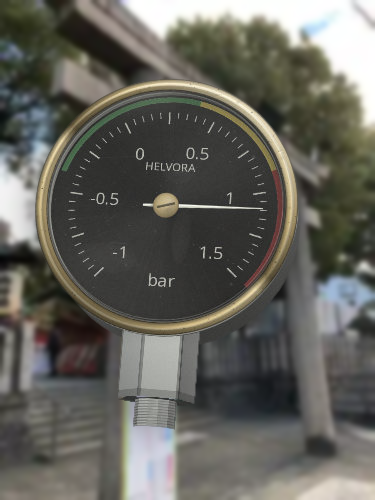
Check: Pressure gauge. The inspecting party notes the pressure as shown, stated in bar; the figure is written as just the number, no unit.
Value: 1.1
